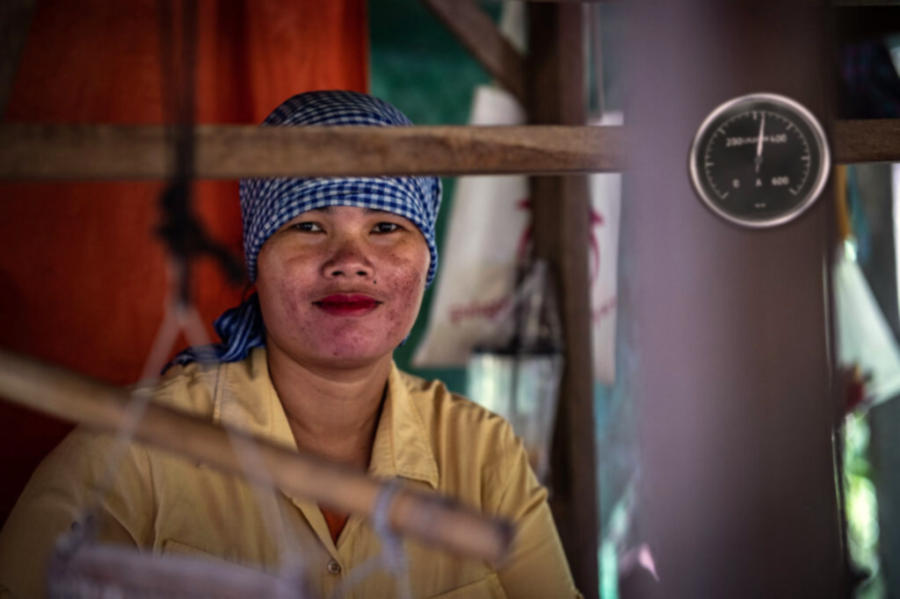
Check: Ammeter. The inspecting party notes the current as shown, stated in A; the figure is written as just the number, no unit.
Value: 320
